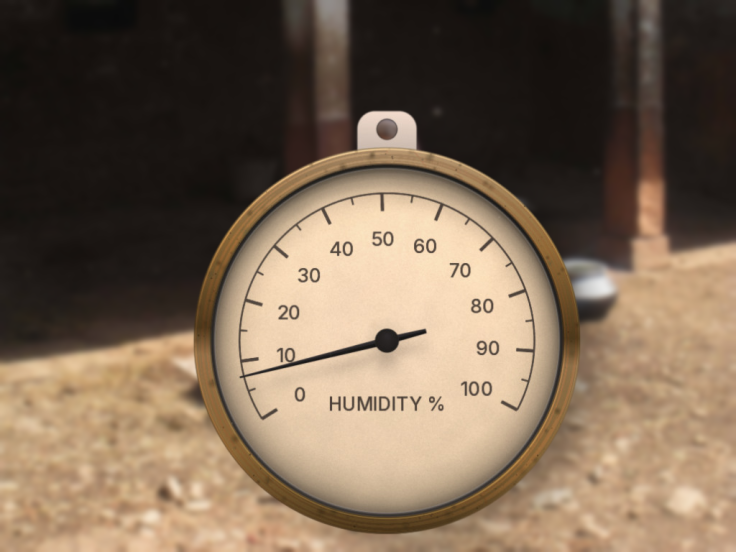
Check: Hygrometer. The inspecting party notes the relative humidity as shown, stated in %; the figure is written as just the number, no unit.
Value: 7.5
